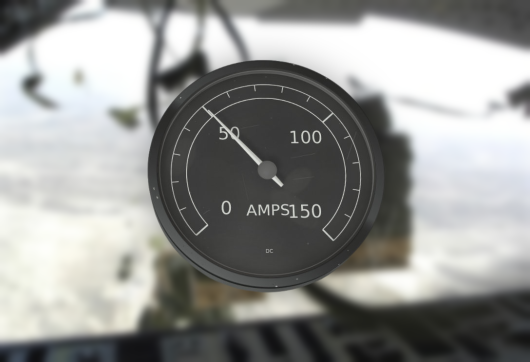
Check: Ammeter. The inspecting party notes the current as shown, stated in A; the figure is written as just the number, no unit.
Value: 50
